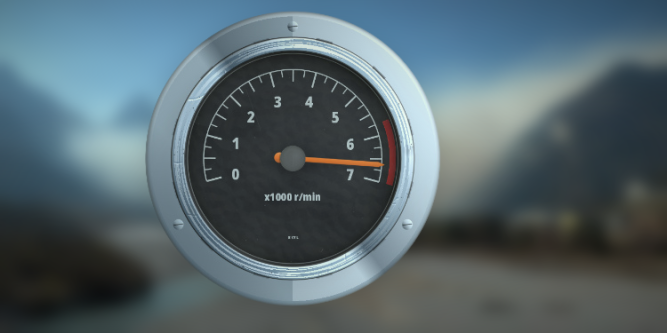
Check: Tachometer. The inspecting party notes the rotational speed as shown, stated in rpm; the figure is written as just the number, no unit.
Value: 6625
